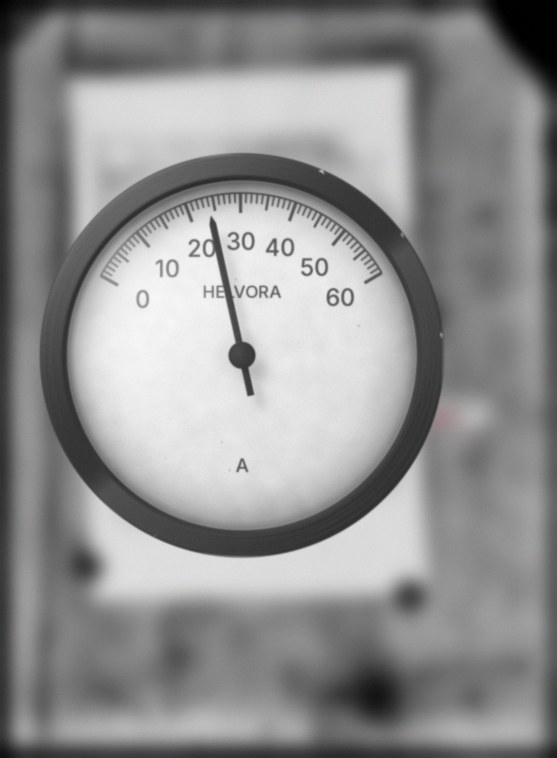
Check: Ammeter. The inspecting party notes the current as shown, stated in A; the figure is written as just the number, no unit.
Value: 24
